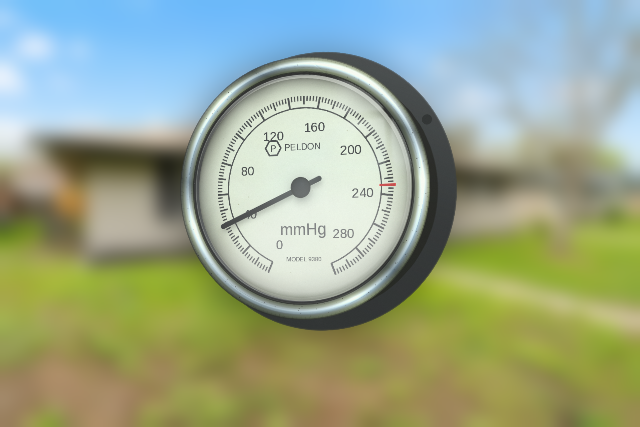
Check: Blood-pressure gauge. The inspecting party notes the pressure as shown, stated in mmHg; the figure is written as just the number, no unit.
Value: 40
